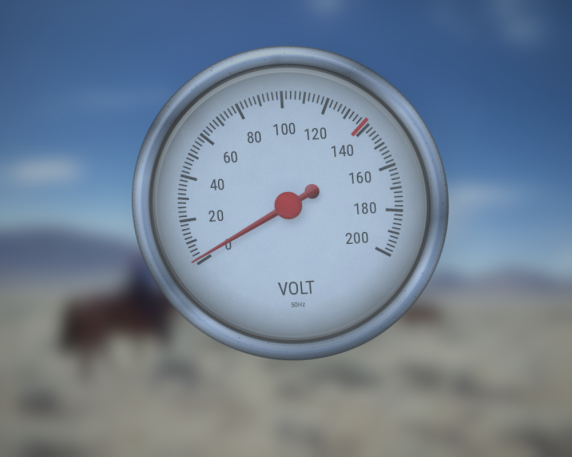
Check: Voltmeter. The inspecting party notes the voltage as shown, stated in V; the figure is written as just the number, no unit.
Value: 2
